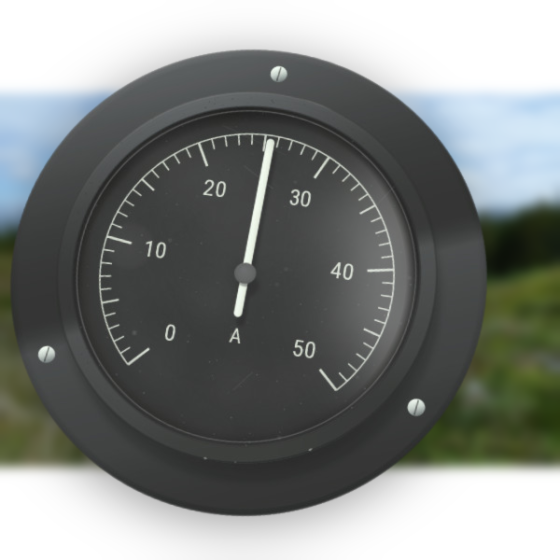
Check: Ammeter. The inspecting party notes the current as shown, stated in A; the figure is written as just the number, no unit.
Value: 25.5
